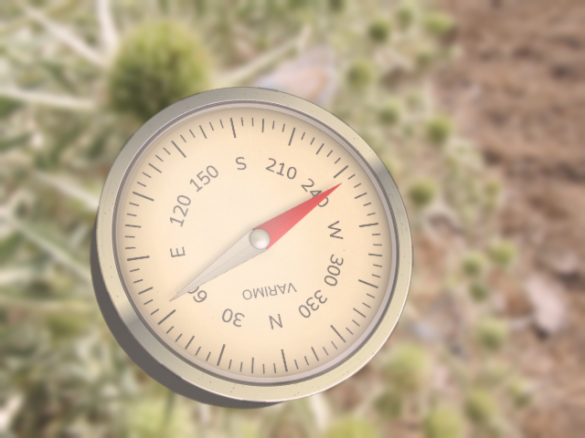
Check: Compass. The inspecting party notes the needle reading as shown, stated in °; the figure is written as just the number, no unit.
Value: 245
